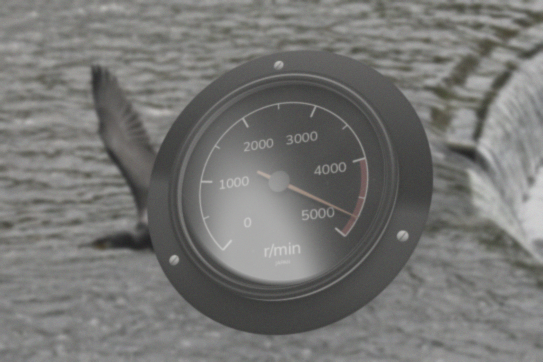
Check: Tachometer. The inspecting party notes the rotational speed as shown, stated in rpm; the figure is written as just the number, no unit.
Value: 4750
